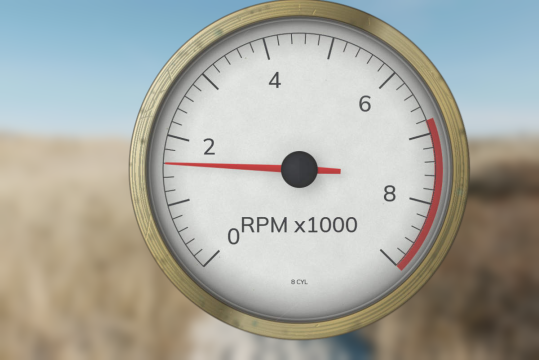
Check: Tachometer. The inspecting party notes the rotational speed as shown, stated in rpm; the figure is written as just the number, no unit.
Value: 1600
